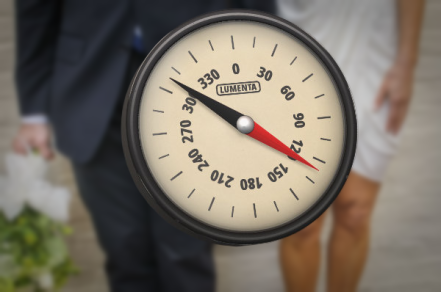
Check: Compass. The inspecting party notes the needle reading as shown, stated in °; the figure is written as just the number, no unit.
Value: 127.5
